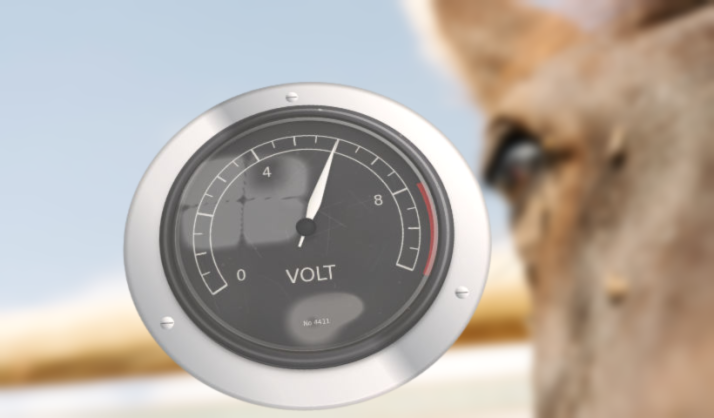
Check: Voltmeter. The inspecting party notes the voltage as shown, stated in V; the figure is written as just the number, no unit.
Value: 6
